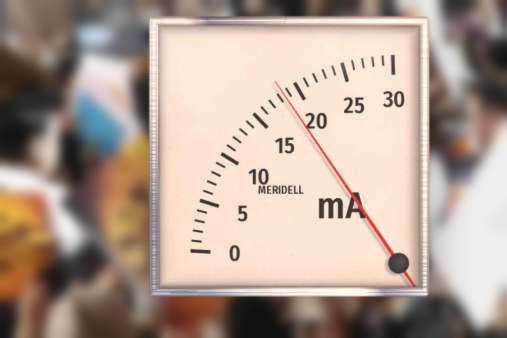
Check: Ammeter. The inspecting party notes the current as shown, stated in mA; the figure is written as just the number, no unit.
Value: 18.5
